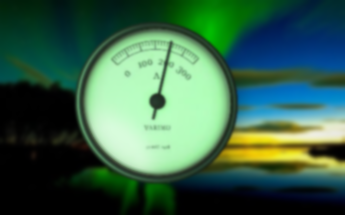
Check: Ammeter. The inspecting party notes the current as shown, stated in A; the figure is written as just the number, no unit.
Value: 200
